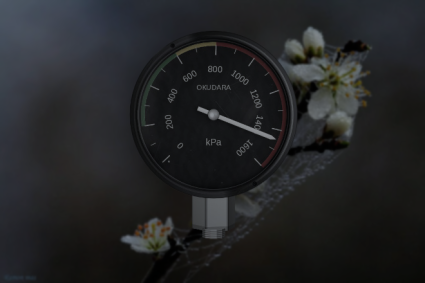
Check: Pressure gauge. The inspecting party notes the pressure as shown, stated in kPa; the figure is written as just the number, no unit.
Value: 1450
